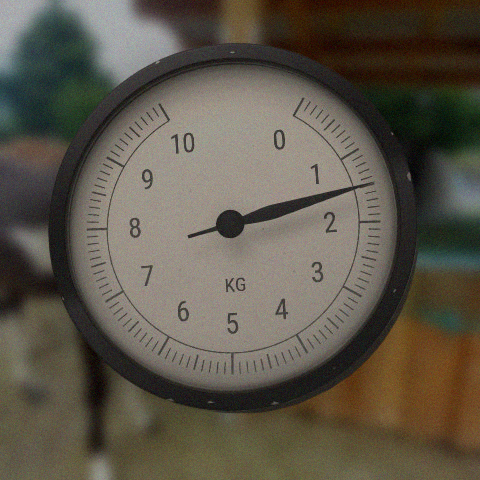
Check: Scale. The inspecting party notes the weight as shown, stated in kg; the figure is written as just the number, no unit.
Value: 1.5
